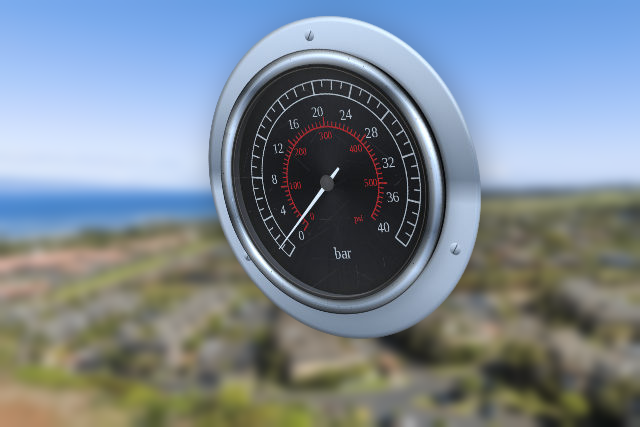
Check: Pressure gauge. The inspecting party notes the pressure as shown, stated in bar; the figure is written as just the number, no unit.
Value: 1
